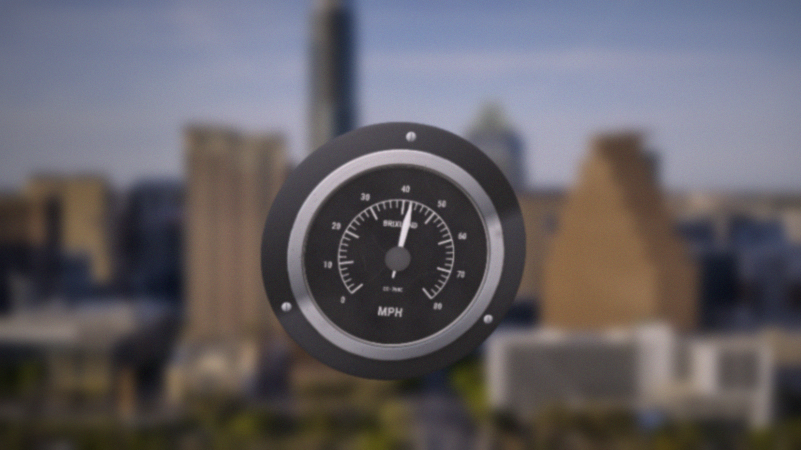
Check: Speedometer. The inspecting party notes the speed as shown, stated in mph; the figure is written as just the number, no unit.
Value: 42
